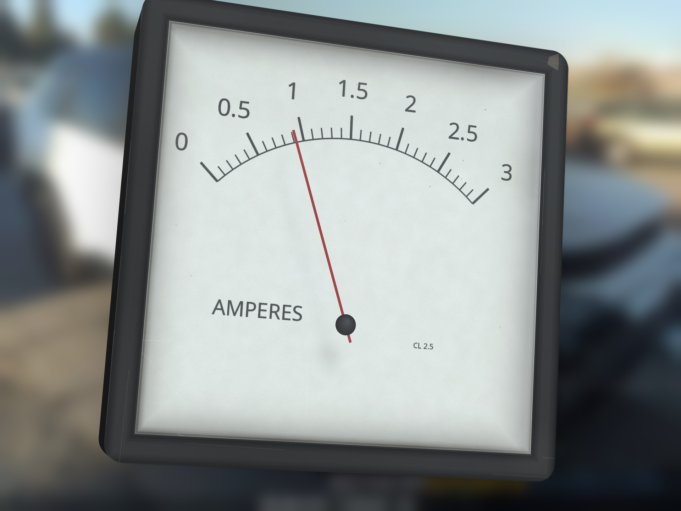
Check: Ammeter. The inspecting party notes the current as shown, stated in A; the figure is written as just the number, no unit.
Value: 0.9
